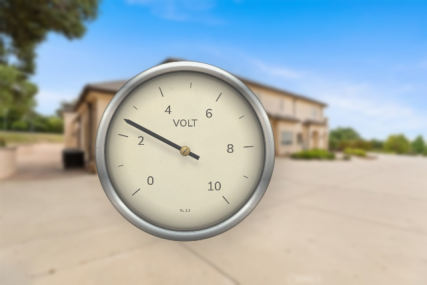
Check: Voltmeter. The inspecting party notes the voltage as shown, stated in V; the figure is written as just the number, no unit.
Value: 2.5
